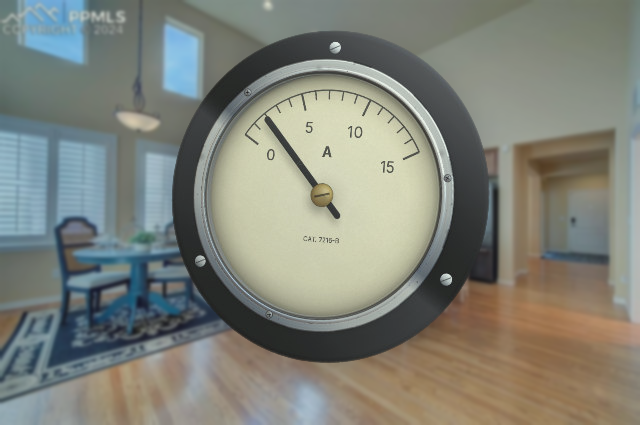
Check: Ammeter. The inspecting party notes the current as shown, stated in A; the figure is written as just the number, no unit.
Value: 2
